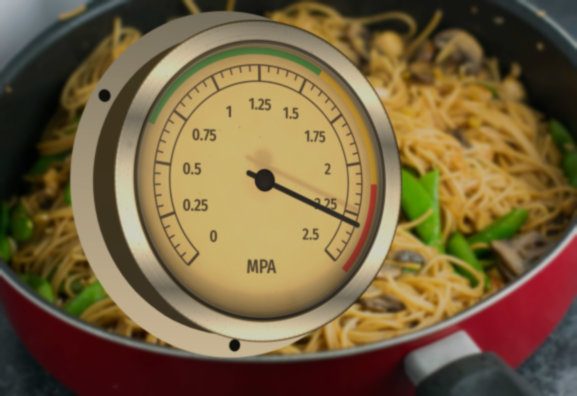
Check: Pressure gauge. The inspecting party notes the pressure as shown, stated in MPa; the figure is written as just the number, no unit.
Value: 2.3
